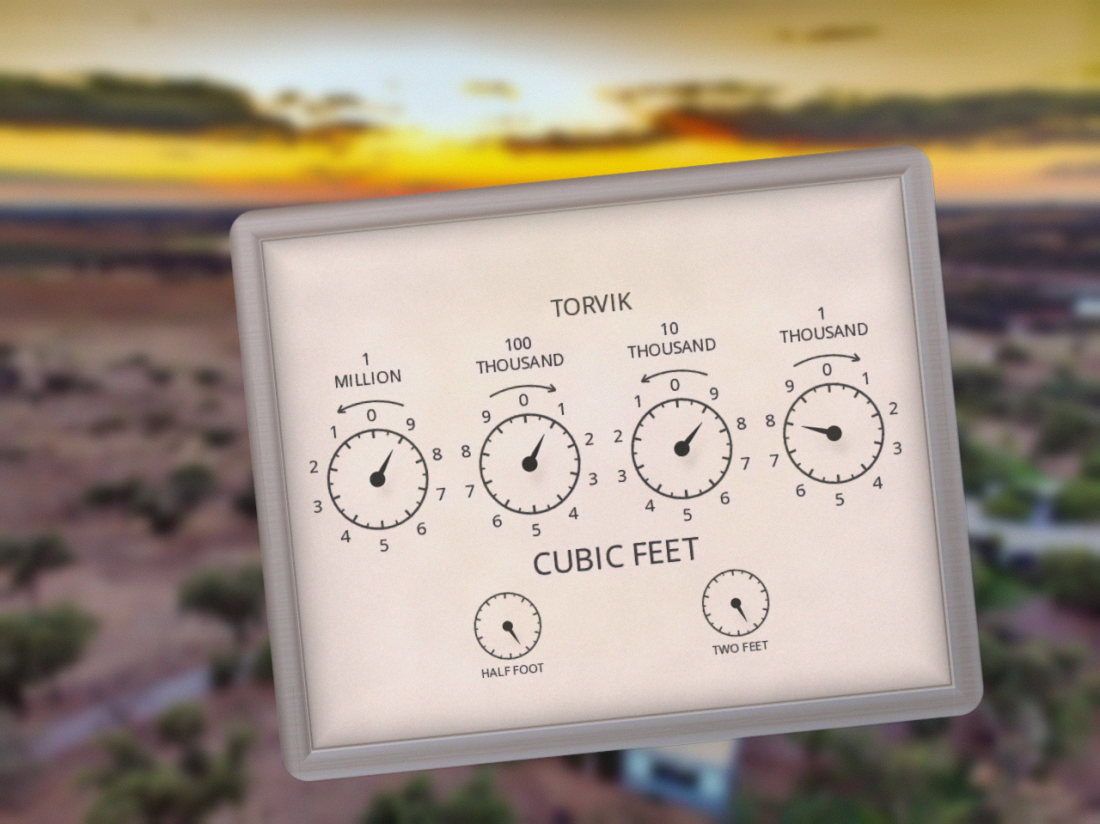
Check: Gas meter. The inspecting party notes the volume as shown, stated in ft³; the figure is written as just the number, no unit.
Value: 908800
